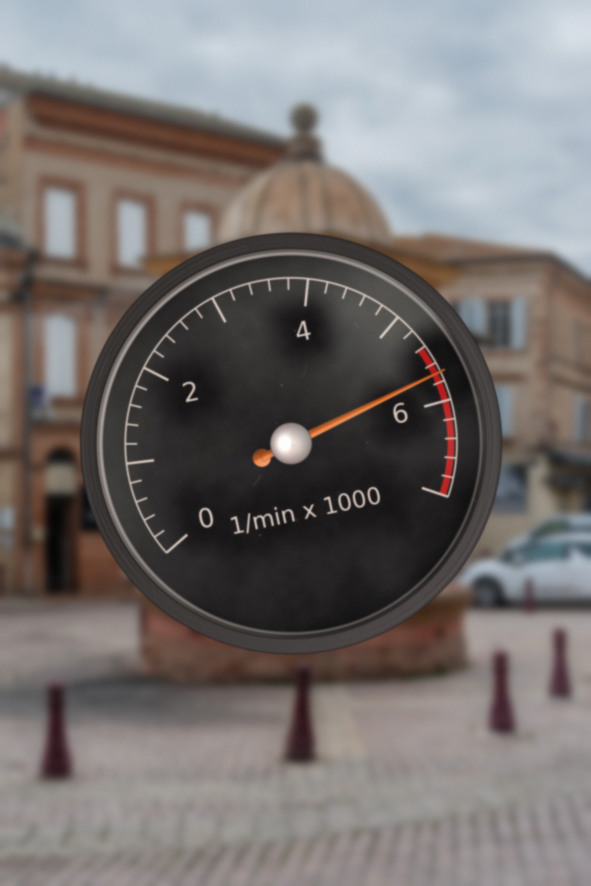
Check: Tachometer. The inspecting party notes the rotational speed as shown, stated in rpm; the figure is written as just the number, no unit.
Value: 5700
